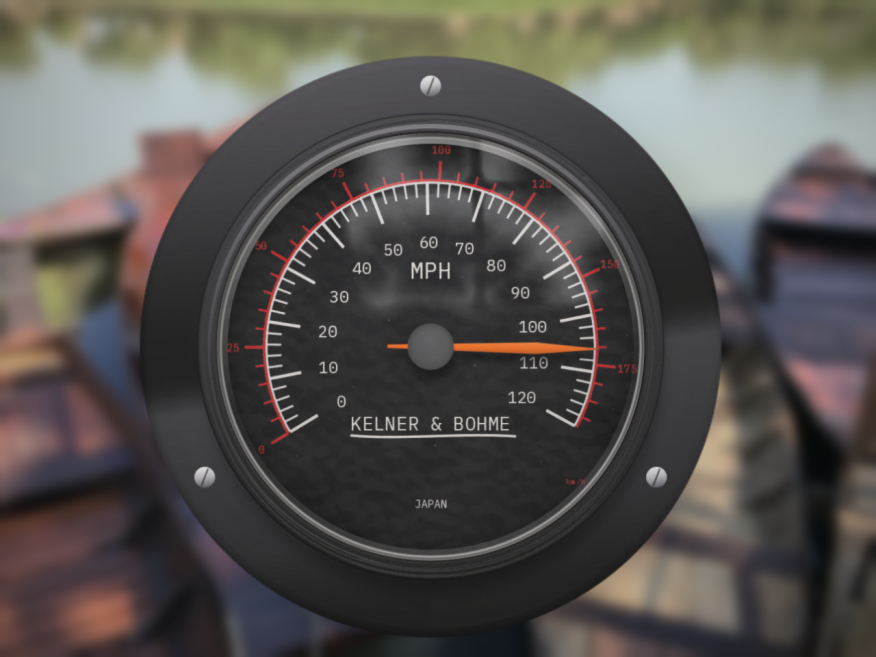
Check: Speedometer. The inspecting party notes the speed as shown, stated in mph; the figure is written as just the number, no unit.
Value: 106
